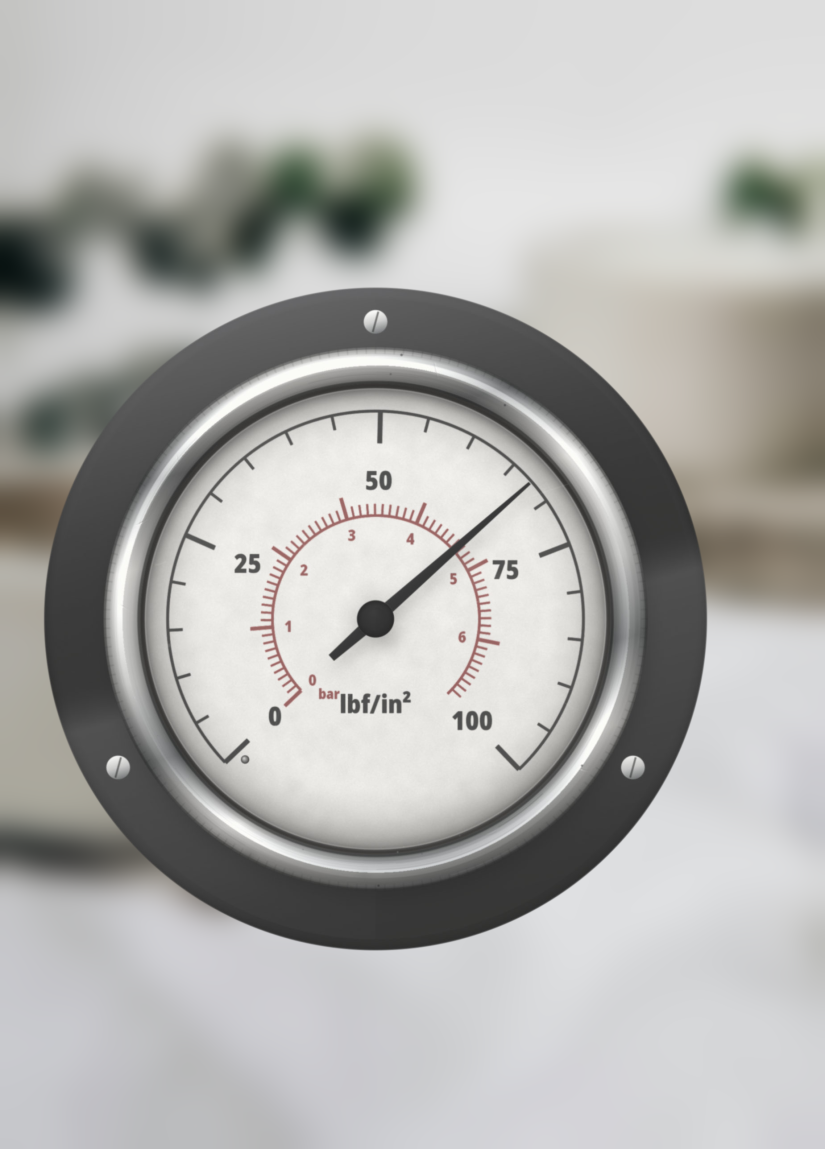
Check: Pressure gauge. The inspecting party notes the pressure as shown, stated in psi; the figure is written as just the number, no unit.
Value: 67.5
